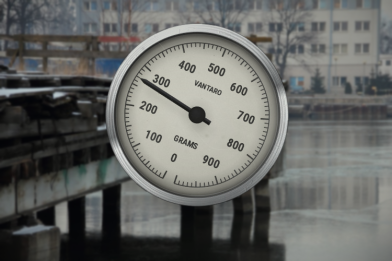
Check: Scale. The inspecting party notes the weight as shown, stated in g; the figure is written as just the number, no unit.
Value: 270
